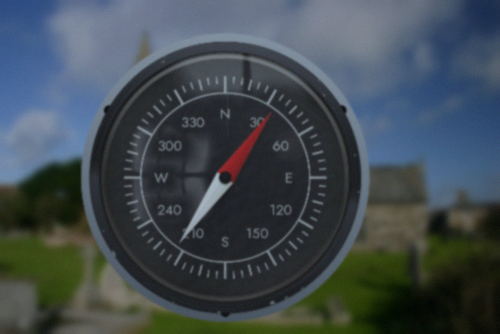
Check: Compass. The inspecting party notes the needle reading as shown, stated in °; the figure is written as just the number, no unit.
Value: 35
